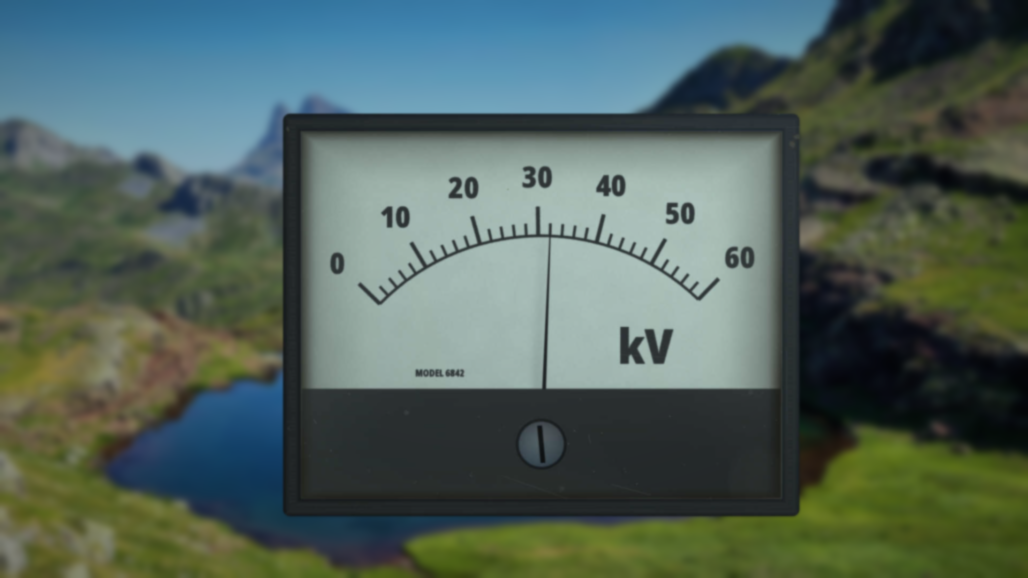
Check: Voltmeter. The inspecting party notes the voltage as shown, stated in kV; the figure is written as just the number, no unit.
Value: 32
